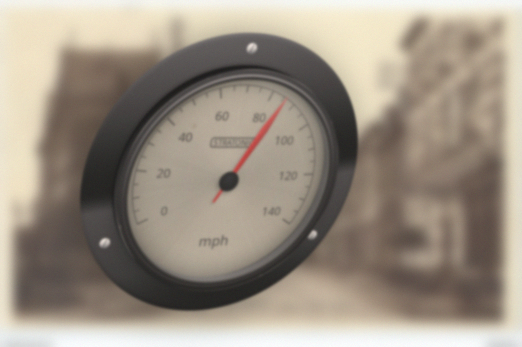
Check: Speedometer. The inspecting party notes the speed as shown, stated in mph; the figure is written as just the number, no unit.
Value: 85
